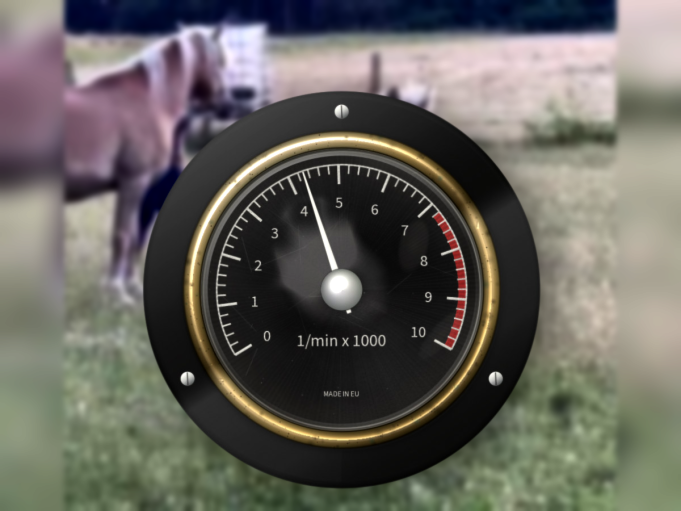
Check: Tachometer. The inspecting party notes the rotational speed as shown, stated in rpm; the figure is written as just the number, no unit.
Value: 4300
